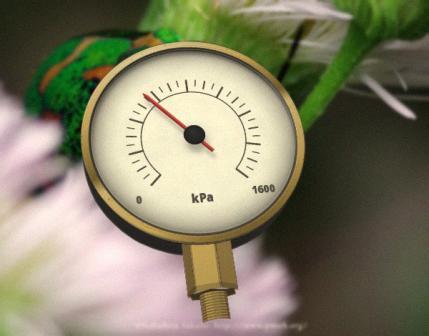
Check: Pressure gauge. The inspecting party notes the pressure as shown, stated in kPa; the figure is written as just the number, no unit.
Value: 550
